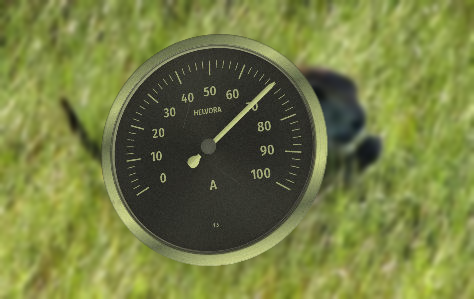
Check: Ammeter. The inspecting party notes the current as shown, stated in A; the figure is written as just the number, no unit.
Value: 70
